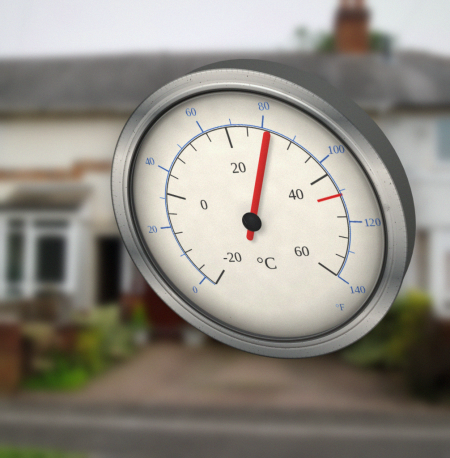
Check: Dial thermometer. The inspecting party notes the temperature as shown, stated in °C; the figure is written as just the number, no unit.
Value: 28
